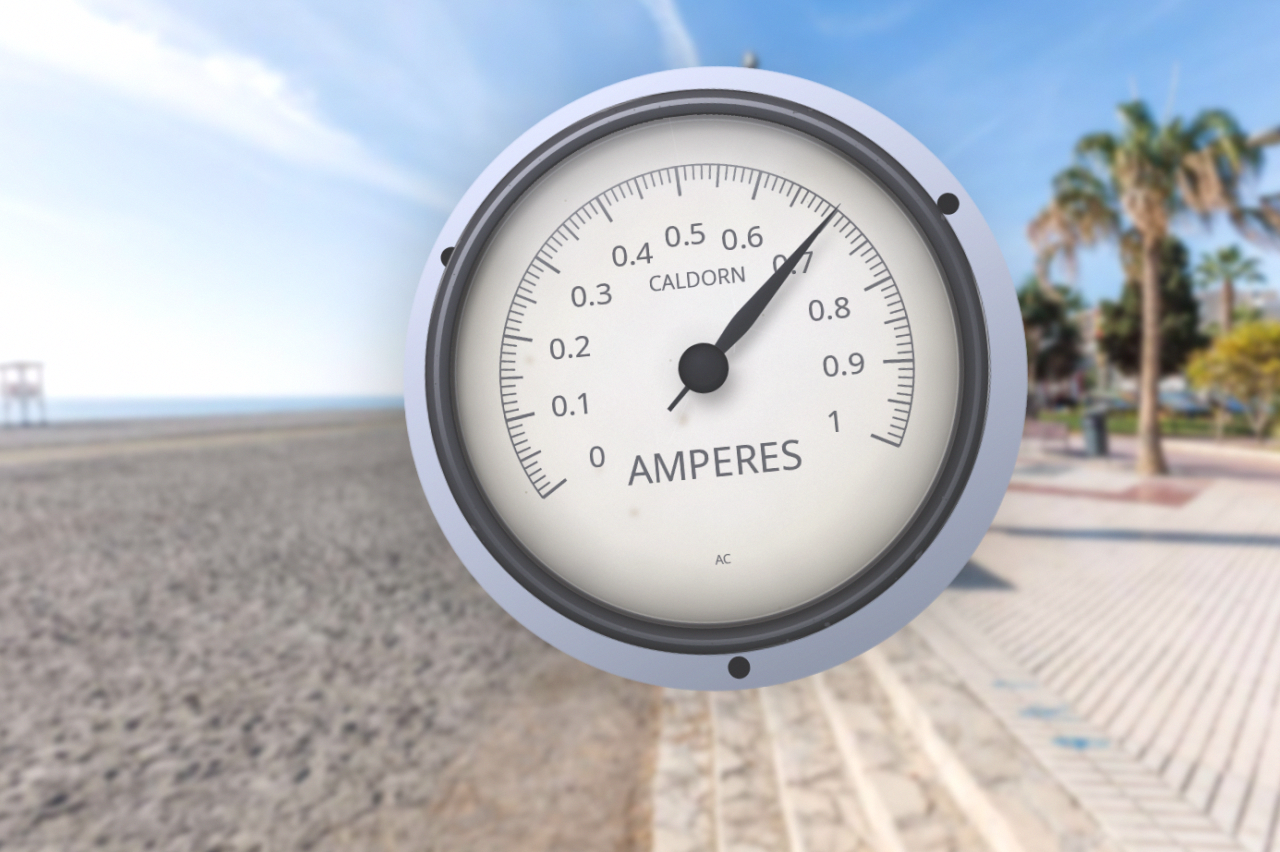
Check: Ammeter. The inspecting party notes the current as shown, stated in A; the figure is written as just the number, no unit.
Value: 0.7
